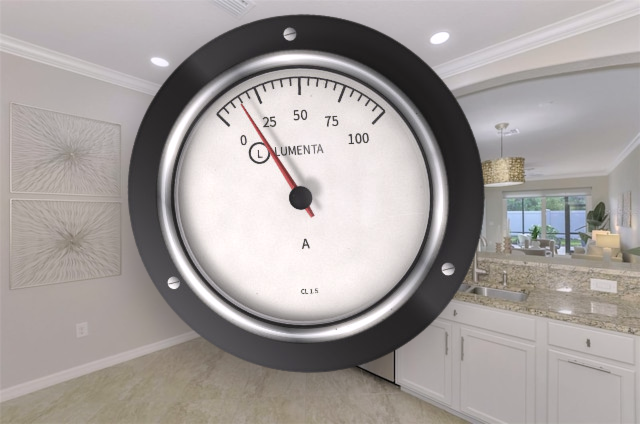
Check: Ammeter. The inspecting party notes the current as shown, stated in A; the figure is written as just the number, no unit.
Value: 15
